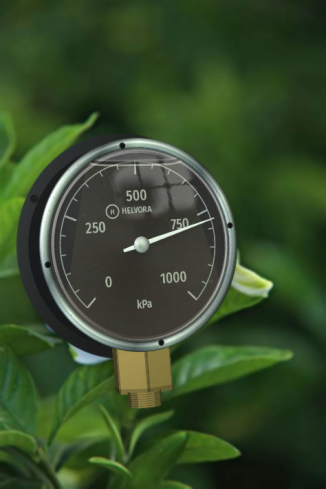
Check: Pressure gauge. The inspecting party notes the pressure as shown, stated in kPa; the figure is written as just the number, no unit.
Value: 775
